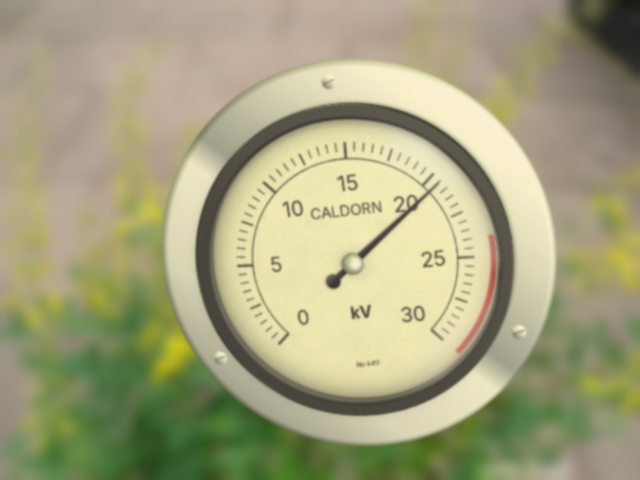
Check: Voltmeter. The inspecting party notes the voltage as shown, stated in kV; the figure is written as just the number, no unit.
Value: 20.5
